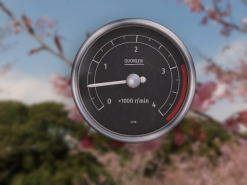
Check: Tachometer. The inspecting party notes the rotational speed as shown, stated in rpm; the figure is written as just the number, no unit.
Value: 500
